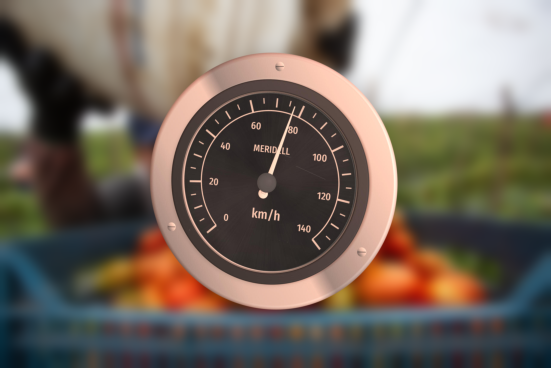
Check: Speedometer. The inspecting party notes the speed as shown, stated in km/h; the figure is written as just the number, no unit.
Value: 77.5
